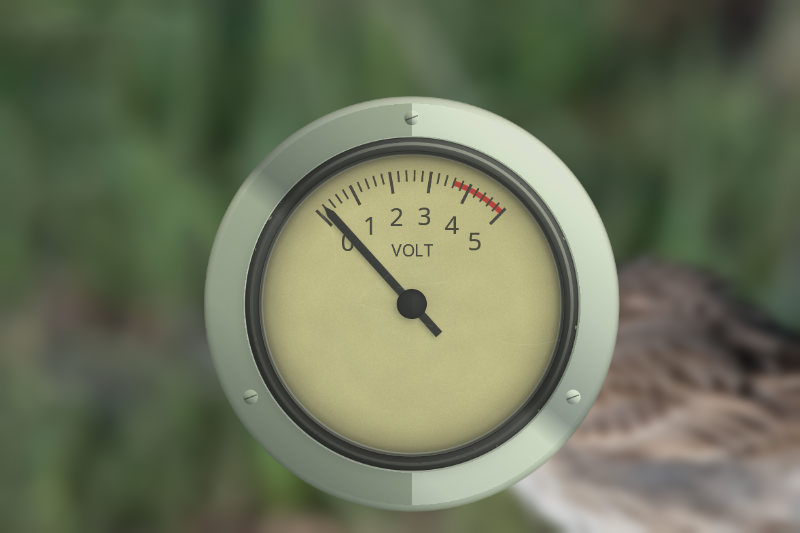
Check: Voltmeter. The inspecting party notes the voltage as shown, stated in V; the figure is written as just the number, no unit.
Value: 0.2
